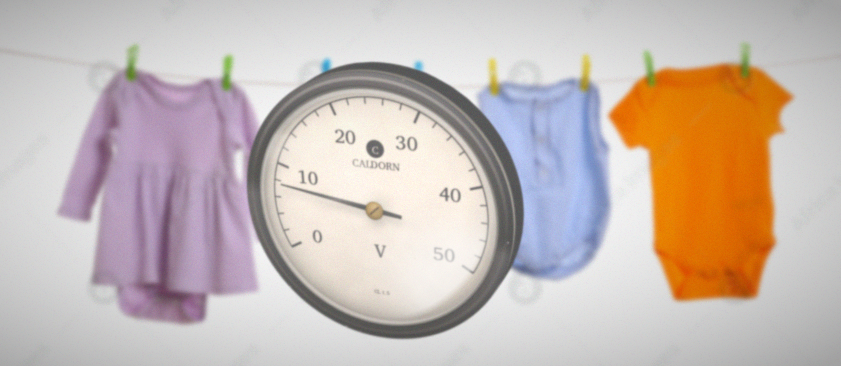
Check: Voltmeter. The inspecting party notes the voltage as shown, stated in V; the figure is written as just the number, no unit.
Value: 8
